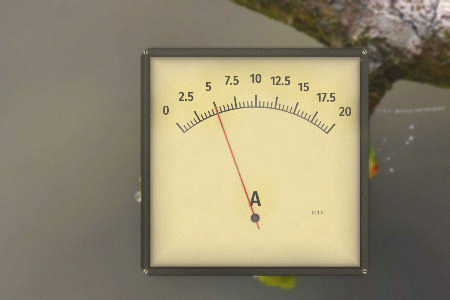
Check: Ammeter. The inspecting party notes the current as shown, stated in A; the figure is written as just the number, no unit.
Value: 5
